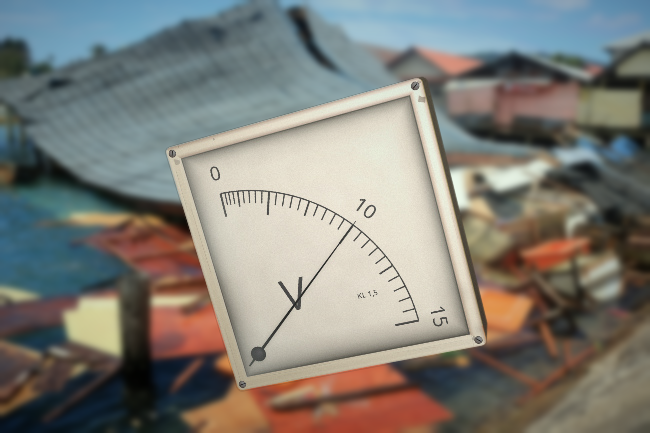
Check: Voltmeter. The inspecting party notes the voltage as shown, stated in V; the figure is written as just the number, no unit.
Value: 10
